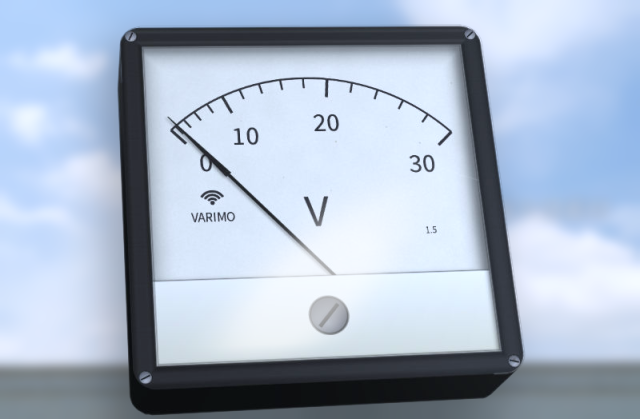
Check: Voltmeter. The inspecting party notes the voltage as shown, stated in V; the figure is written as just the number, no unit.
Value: 2
